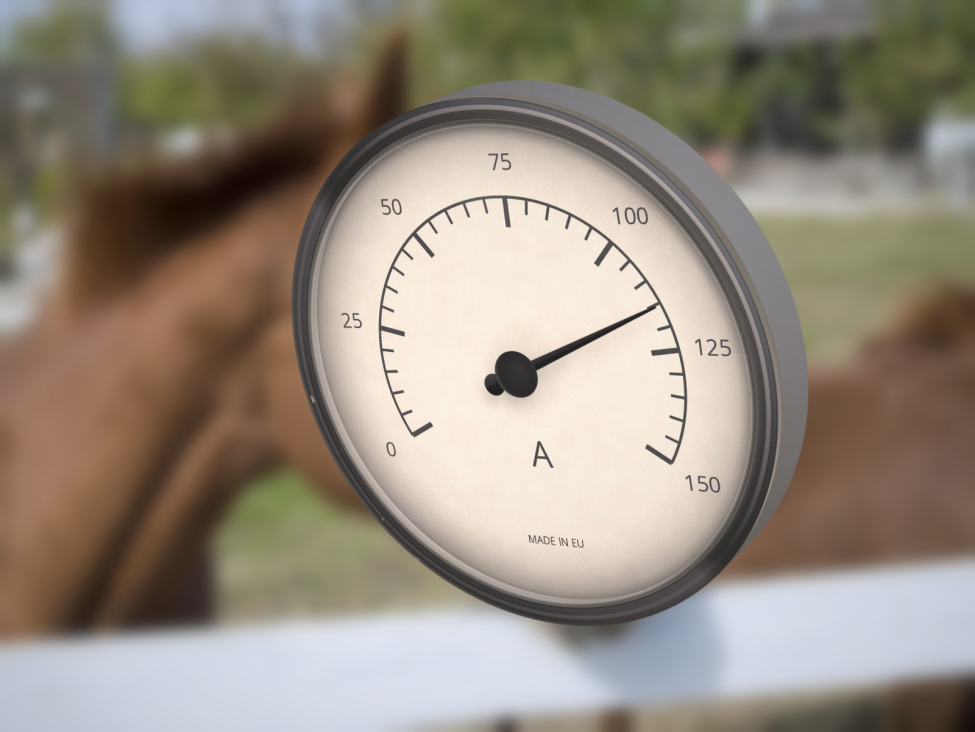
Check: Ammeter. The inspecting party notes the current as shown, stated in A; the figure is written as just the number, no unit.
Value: 115
